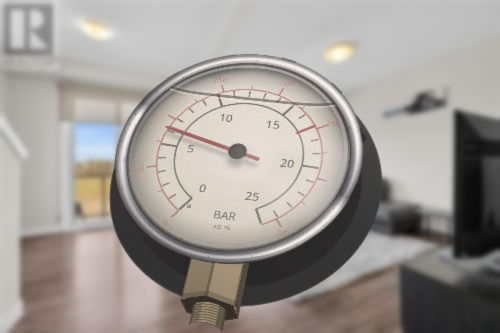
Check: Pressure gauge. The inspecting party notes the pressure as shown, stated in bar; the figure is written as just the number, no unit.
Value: 6
